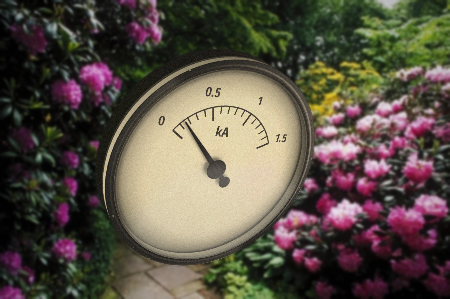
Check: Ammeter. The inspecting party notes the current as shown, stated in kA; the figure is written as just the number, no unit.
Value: 0.15
